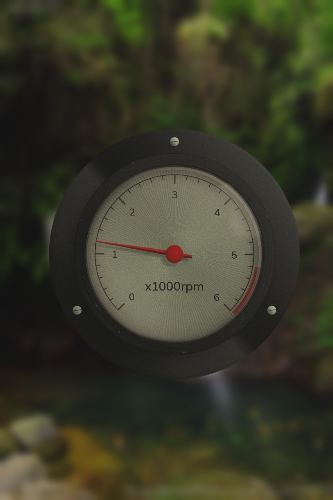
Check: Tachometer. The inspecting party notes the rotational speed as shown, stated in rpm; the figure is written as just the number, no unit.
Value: 1200
